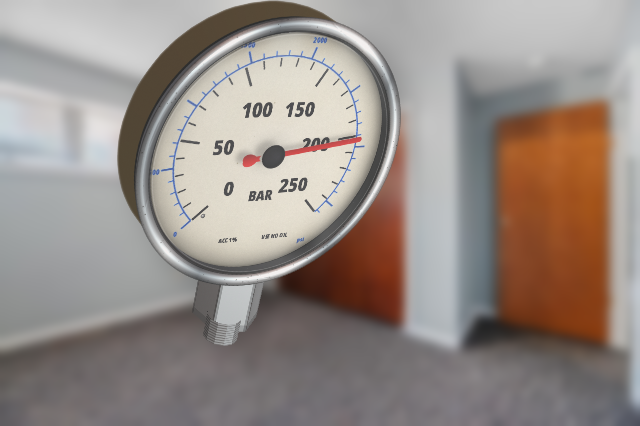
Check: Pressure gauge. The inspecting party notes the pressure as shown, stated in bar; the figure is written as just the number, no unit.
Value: 200
